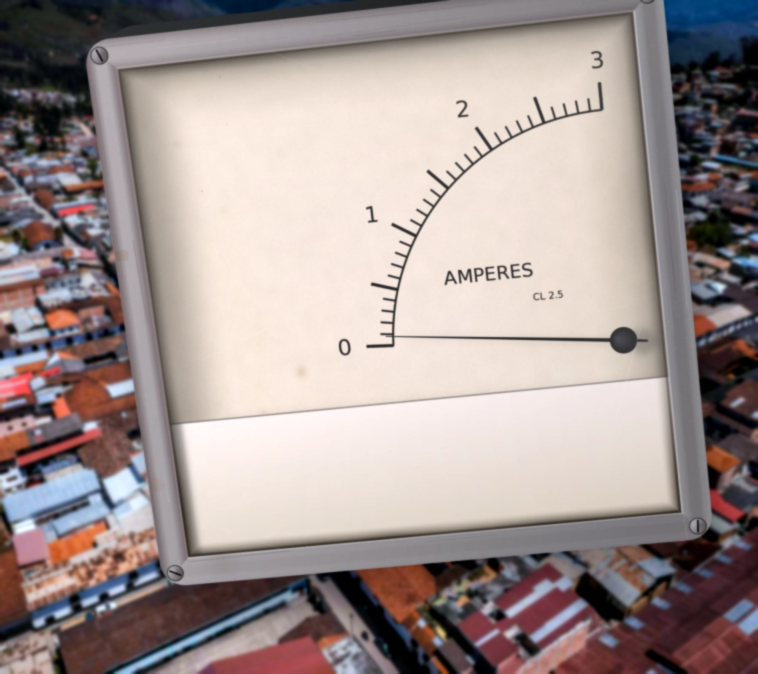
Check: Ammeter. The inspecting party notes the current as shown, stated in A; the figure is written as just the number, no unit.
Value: 0.1
